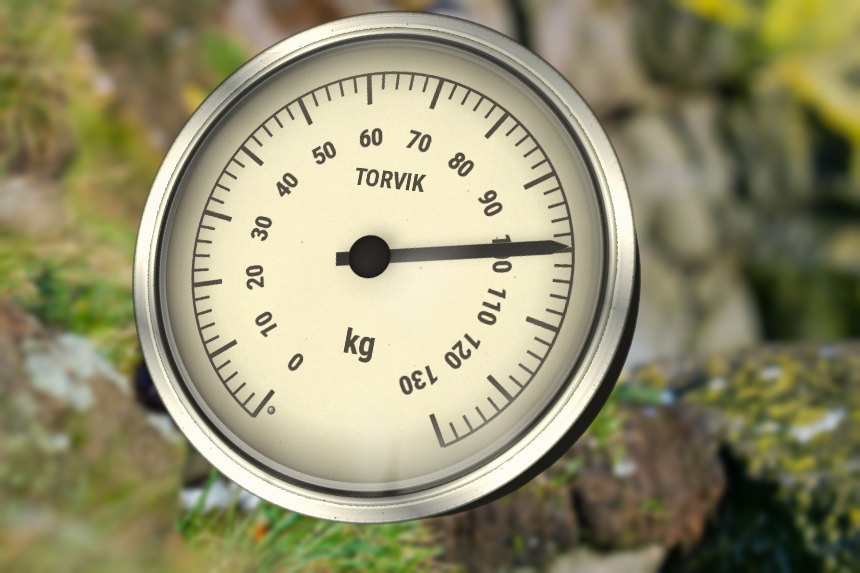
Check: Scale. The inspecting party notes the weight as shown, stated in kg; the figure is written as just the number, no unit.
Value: 100
